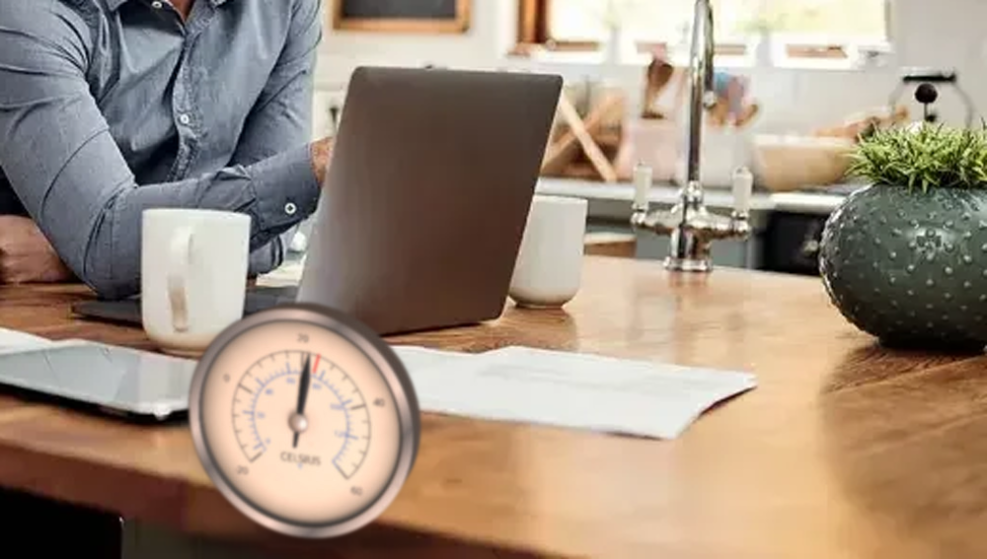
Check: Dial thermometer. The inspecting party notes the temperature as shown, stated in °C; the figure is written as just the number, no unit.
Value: 22
